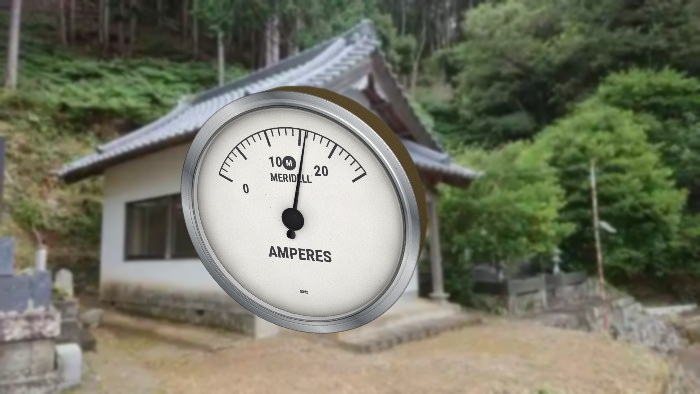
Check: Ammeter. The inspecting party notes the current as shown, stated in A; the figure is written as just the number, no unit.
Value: 16
